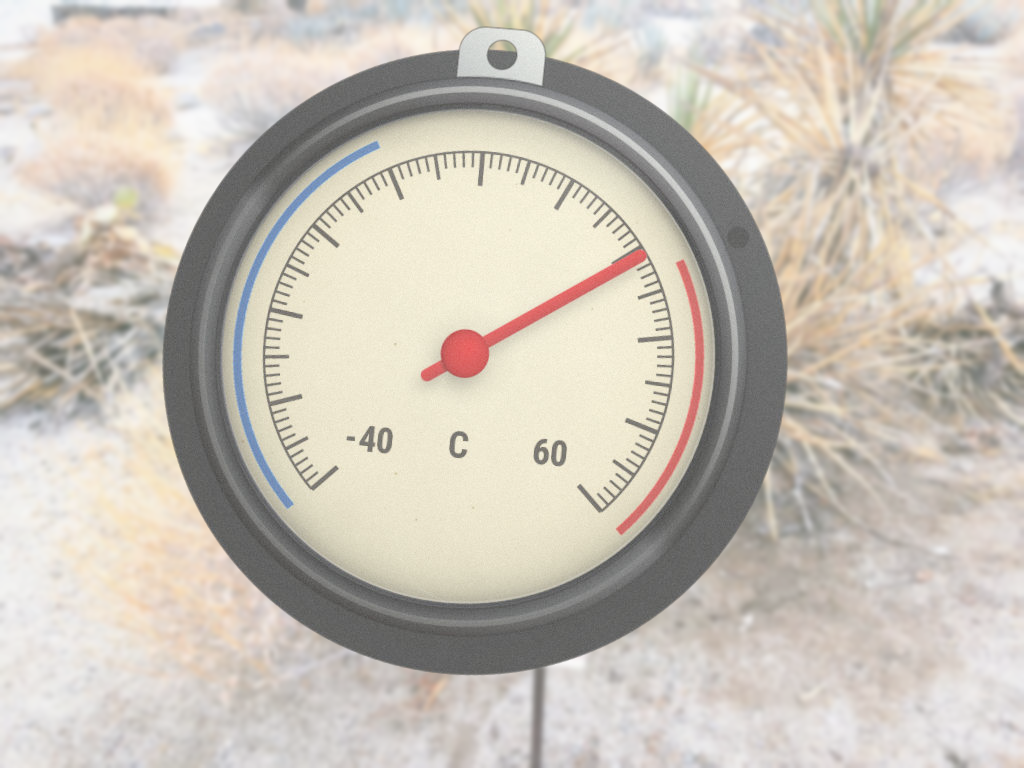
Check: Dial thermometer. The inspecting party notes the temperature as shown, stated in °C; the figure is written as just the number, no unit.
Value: 31
